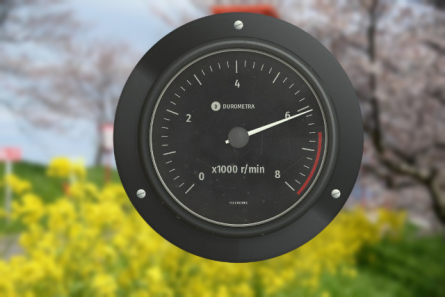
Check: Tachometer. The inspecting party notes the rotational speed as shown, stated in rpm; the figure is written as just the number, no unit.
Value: 6100
